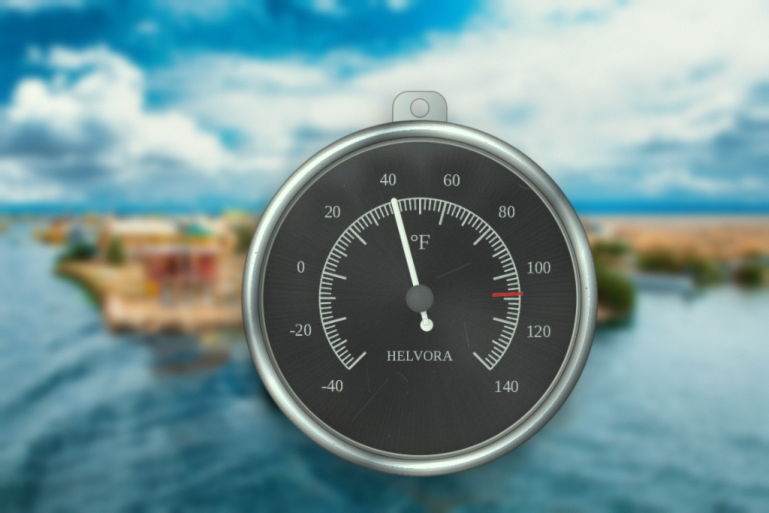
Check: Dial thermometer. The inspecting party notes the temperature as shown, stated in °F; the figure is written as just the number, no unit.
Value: 40
